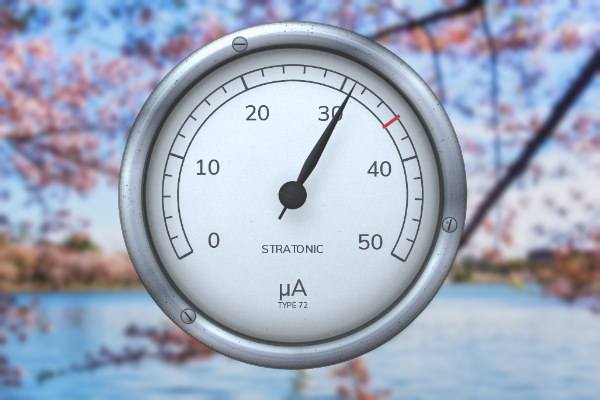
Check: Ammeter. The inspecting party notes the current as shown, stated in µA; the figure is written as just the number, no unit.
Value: 31
